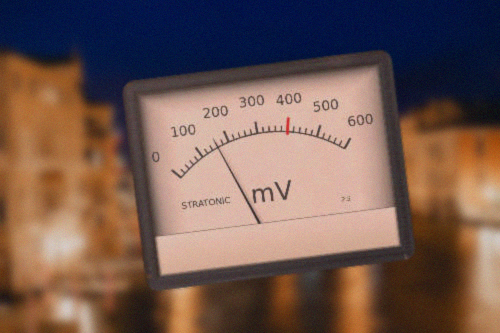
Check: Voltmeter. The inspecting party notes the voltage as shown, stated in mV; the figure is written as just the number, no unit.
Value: 160
